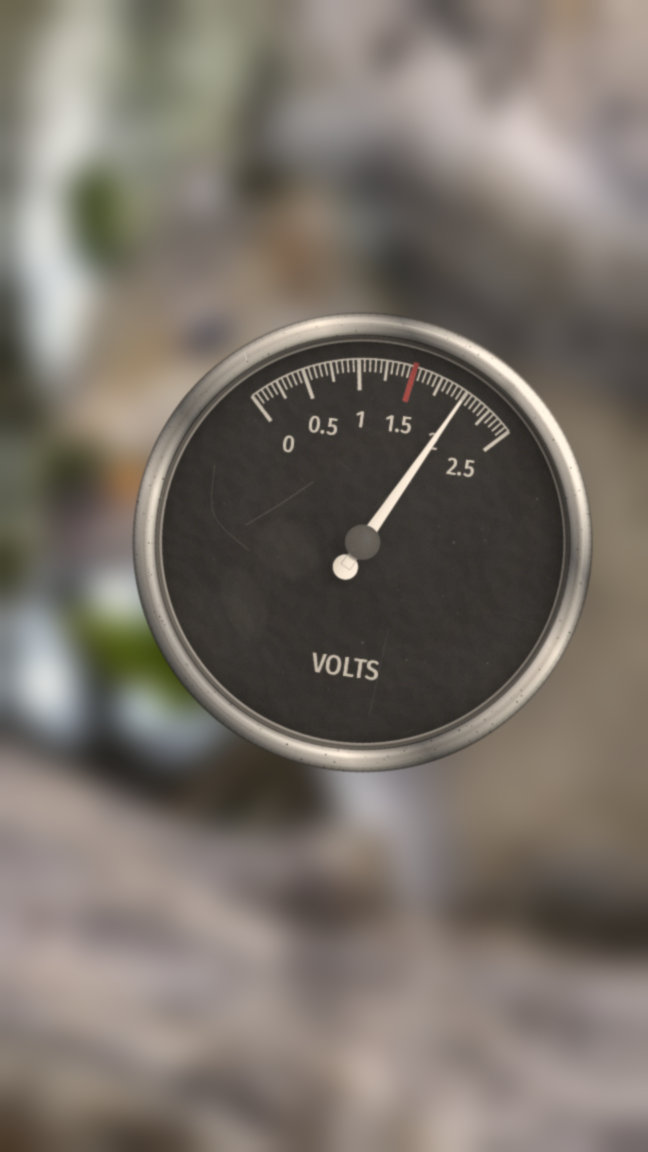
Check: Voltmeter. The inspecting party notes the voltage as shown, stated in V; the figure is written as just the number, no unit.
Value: 2
